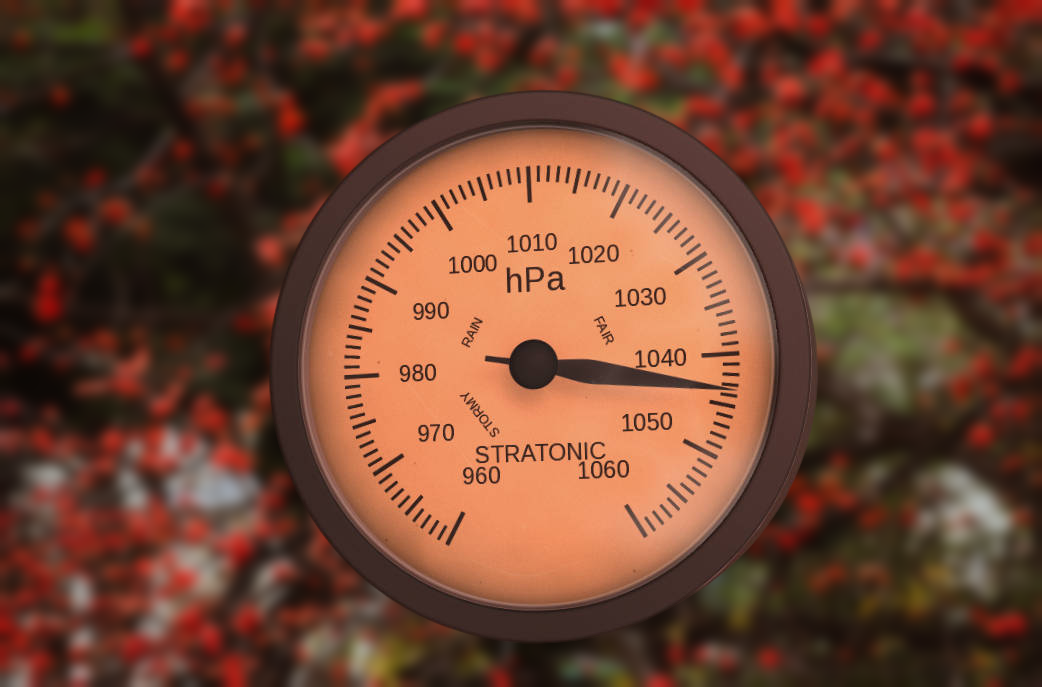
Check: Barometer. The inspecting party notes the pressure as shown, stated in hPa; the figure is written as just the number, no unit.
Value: 1043.5
